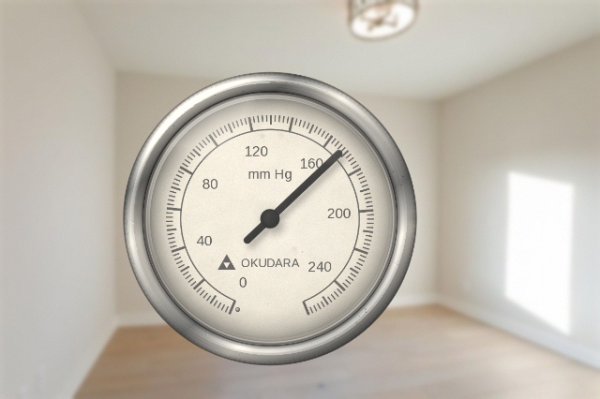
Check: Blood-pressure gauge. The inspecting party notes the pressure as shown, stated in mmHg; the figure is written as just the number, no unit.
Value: 168
